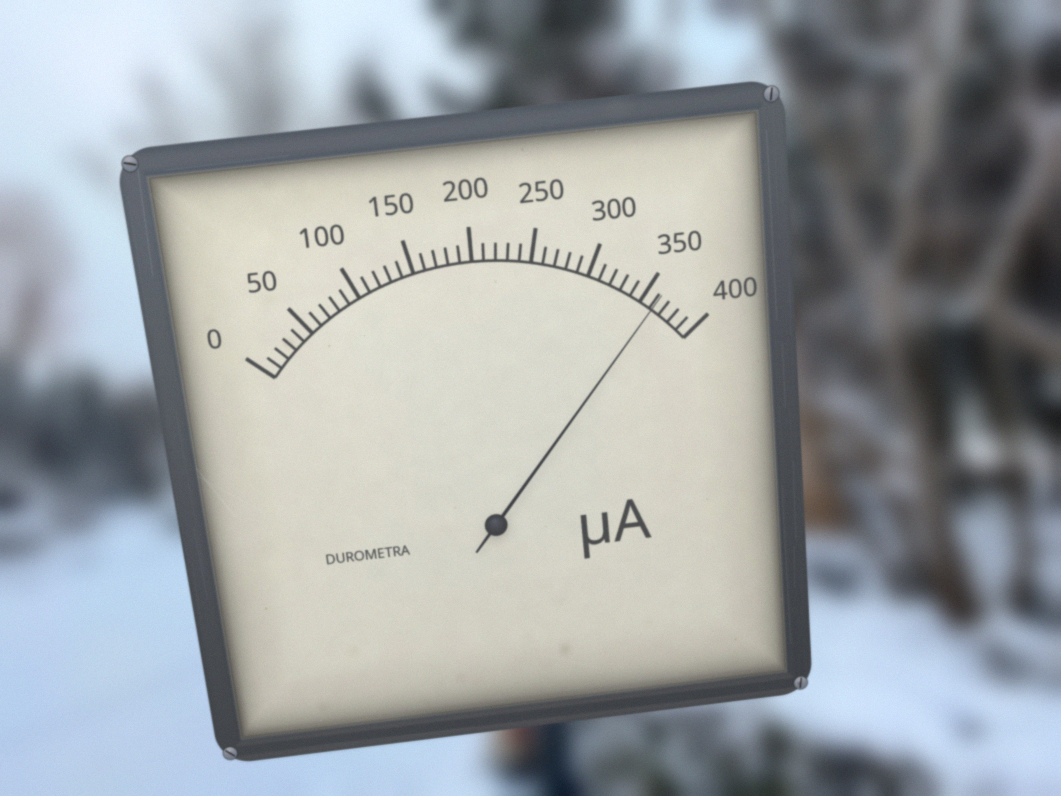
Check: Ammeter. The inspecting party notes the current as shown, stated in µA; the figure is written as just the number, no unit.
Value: 360
